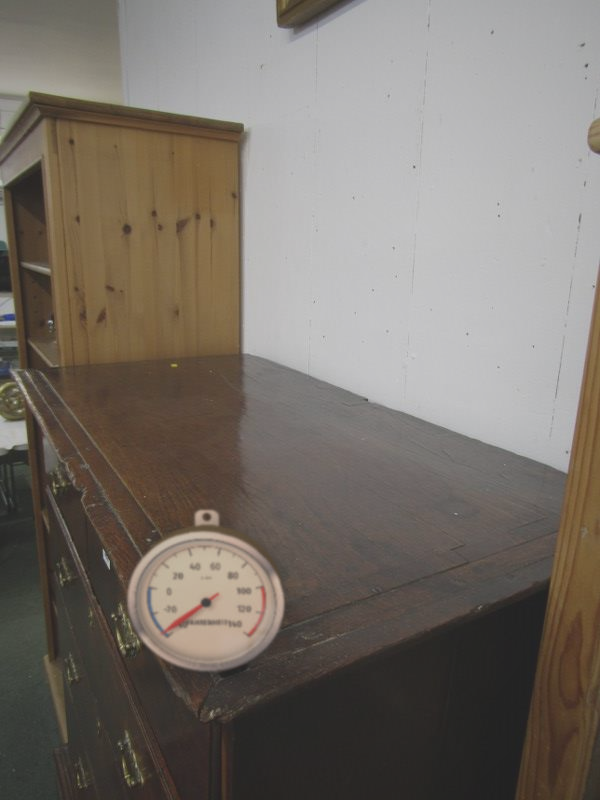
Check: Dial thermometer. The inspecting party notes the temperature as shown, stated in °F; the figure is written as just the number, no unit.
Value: -35
